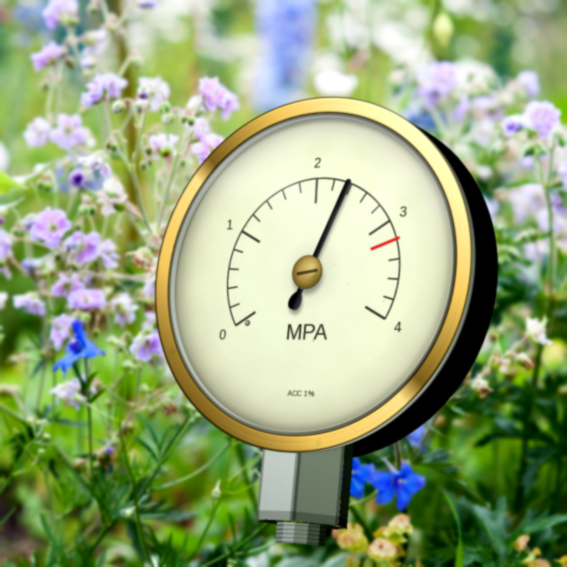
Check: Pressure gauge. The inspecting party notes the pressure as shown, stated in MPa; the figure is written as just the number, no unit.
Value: 2.4
